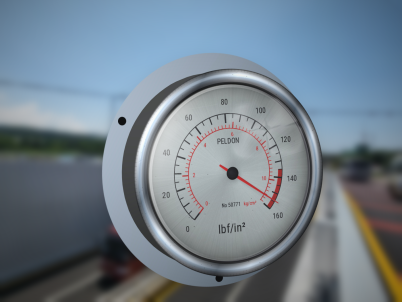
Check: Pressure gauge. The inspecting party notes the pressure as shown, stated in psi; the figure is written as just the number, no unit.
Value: 155
